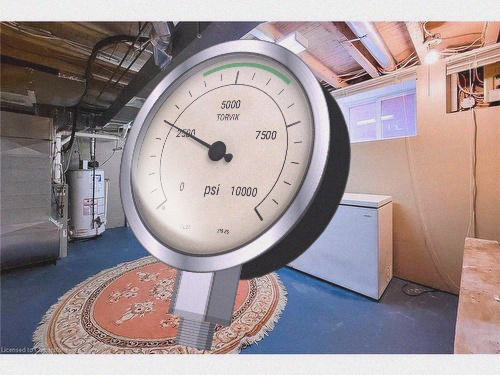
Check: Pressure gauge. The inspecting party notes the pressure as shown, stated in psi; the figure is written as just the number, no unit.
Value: 2500
